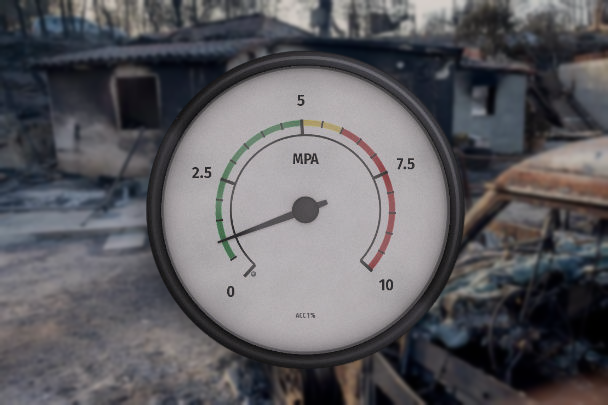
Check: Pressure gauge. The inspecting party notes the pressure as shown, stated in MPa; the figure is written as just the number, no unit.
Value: 1
